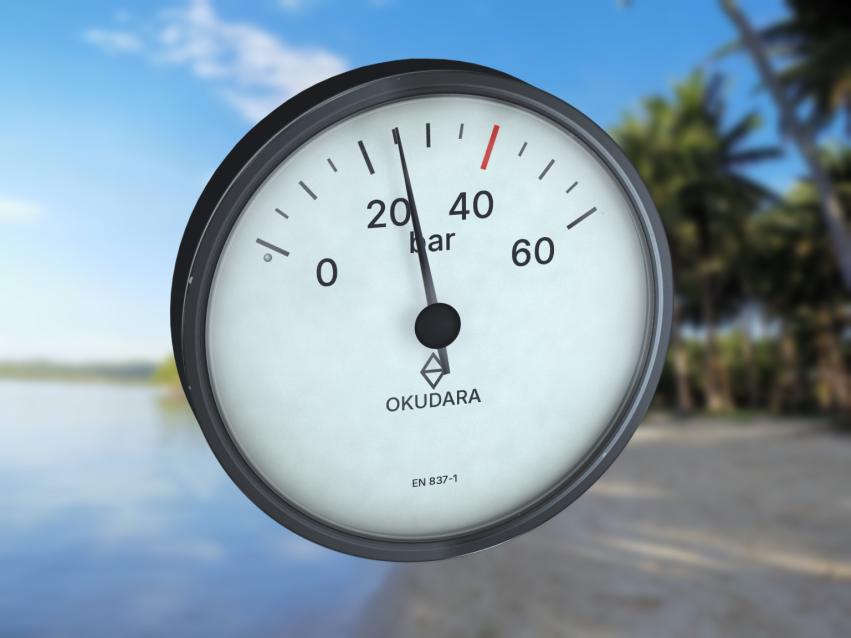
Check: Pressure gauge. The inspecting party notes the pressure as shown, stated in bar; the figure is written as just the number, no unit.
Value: 25
